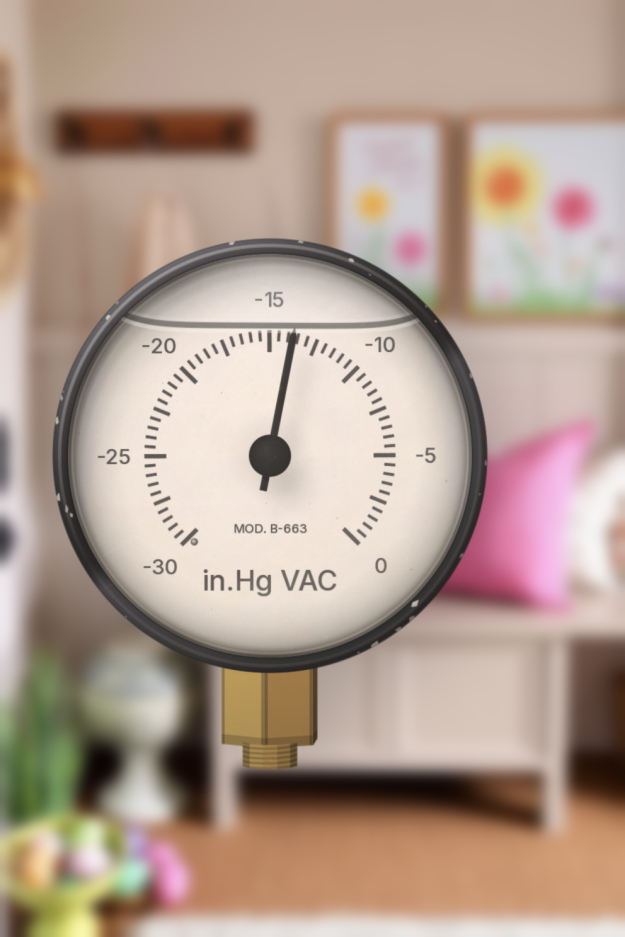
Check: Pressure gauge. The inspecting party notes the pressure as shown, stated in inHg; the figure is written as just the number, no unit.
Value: -13.75
